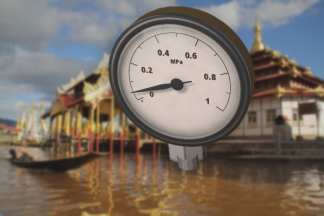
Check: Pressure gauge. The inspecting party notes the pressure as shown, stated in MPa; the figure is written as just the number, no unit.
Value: 0.05
